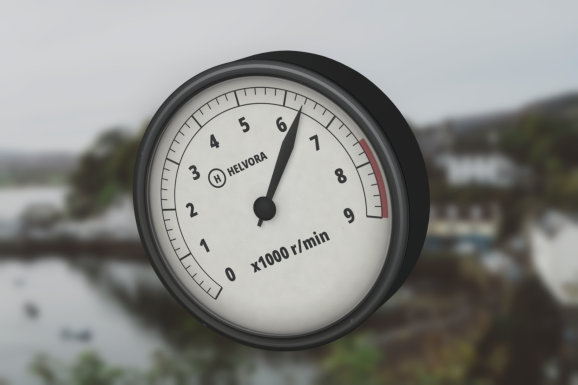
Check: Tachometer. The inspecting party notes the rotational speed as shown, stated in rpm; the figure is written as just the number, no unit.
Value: 6400
